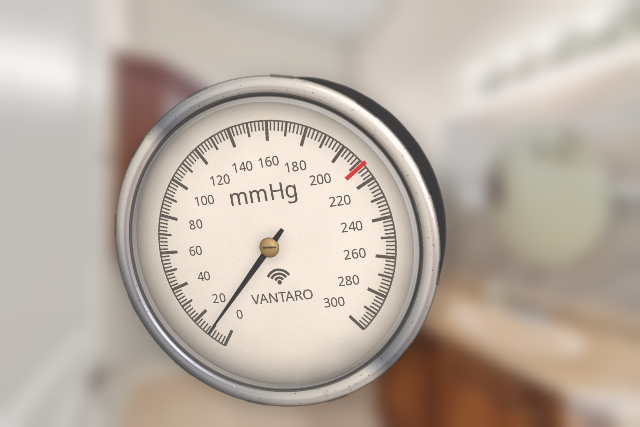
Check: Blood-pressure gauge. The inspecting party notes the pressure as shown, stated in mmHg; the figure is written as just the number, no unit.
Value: 10
